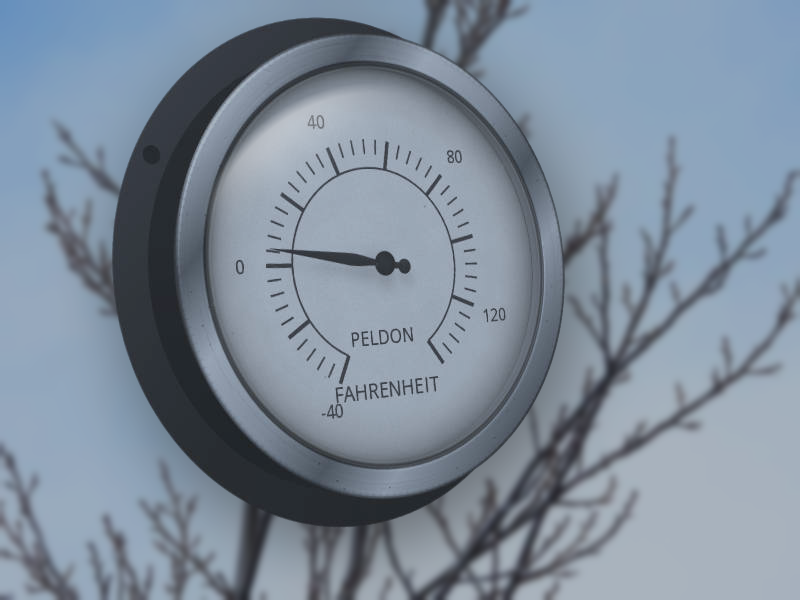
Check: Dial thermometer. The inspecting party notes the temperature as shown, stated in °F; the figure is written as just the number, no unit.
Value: 4
